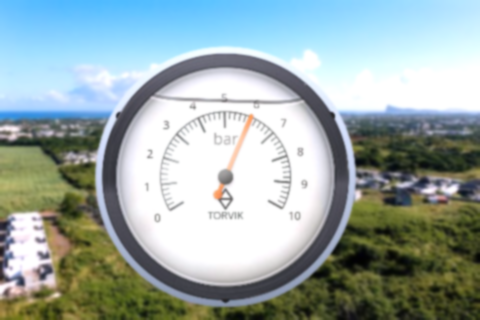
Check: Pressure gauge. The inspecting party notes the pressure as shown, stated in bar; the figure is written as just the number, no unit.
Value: 6
